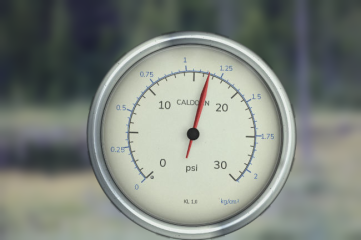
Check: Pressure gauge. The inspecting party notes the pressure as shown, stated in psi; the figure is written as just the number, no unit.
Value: 16.5
